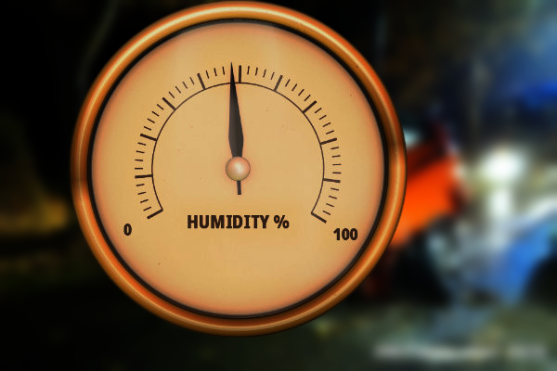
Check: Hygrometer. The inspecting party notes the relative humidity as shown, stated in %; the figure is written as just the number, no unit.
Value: 48
